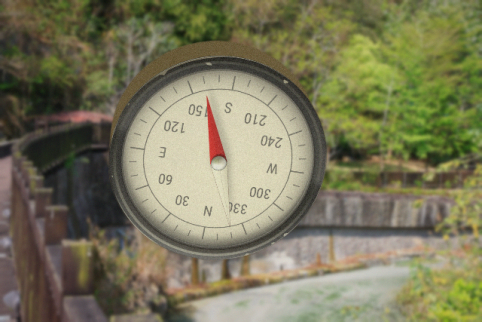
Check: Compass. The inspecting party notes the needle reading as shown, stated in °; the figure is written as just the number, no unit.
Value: 160
